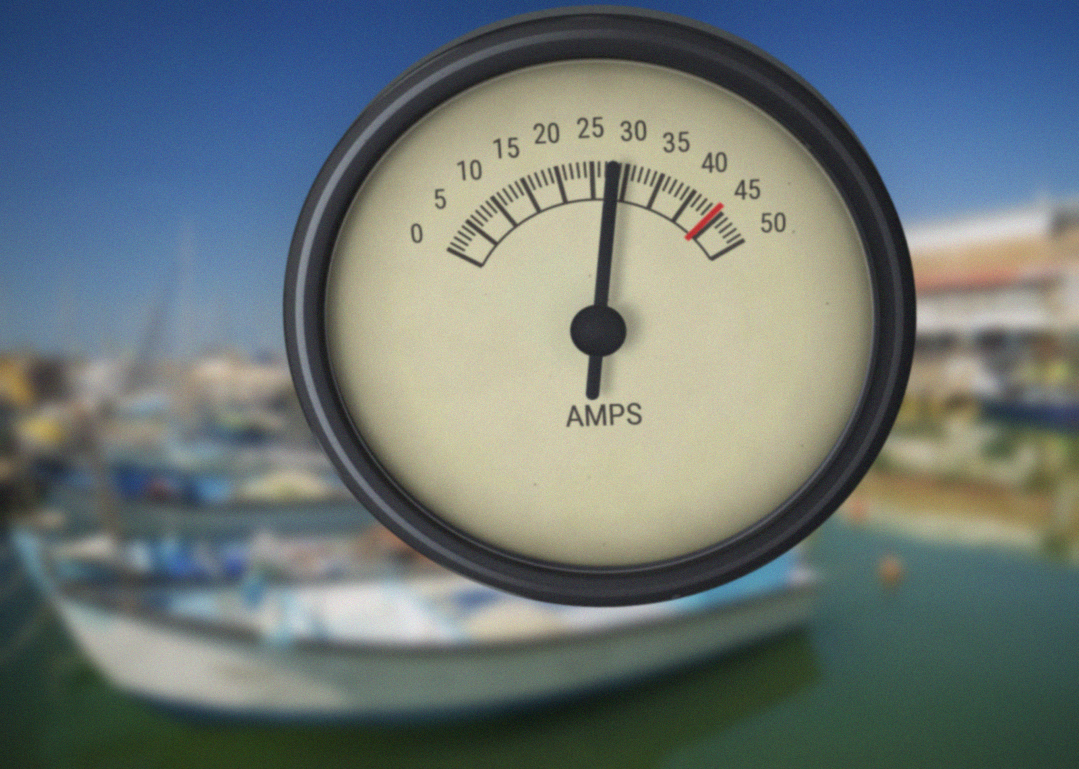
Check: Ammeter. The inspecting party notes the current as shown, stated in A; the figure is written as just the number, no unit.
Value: 28
